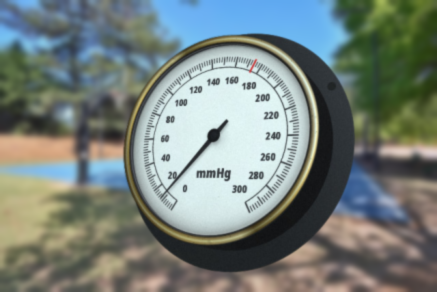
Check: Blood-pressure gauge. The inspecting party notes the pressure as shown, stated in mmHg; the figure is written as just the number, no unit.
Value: 10
